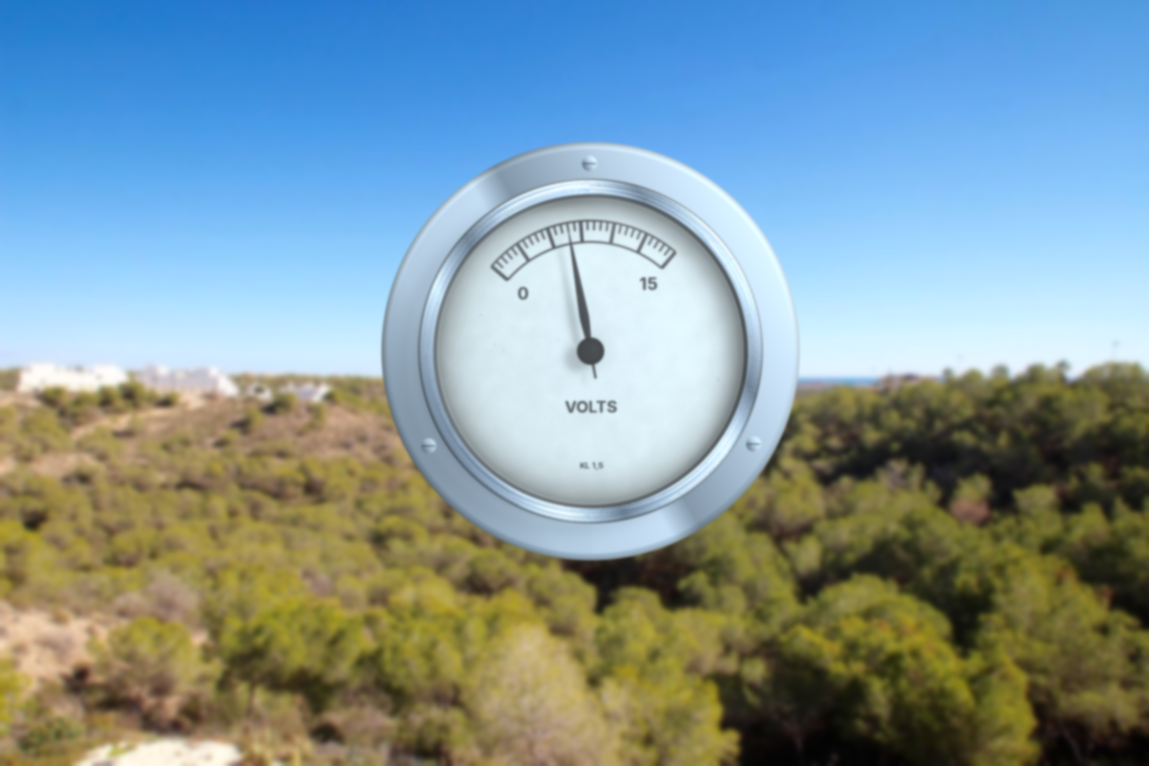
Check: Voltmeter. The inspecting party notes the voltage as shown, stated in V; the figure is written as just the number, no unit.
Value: 6.5
